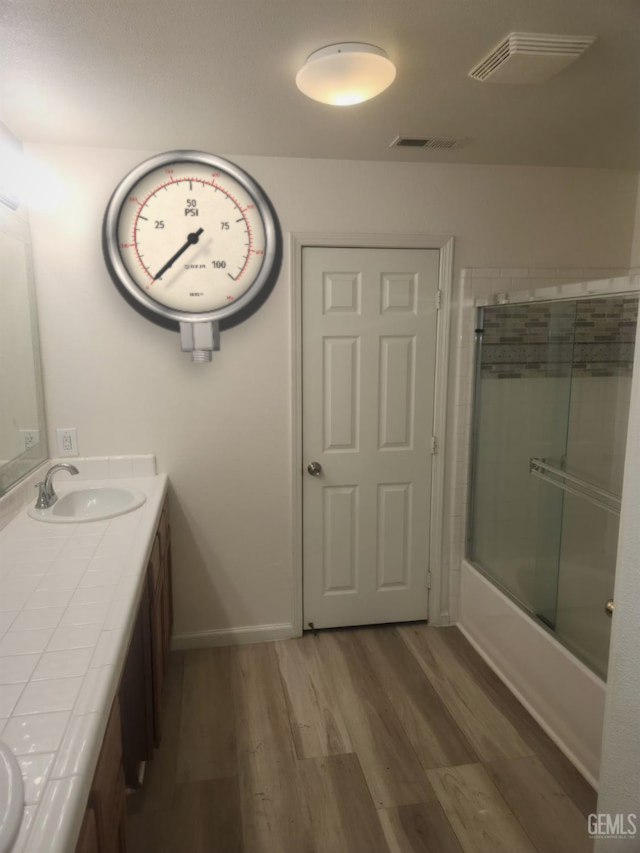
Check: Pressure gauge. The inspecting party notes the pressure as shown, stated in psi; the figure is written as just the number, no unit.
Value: 0
